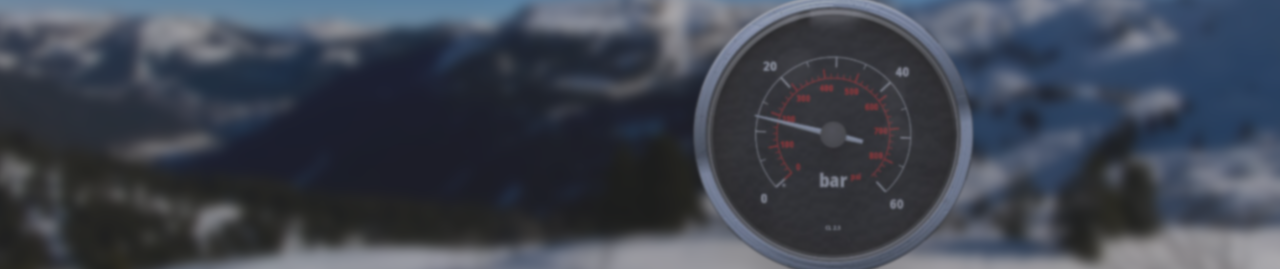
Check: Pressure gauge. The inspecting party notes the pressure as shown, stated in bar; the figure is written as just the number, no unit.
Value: 12.5
